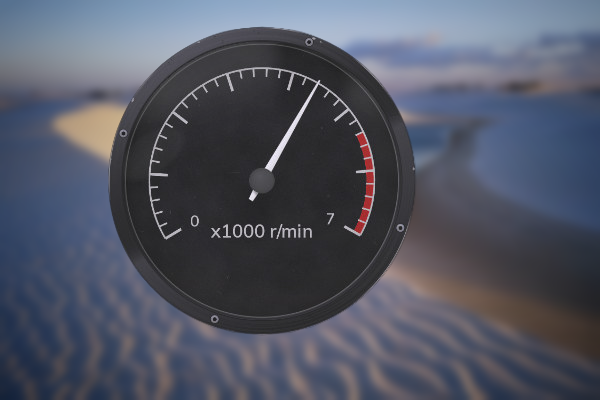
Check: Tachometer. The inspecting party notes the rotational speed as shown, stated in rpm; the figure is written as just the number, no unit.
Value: 4400
